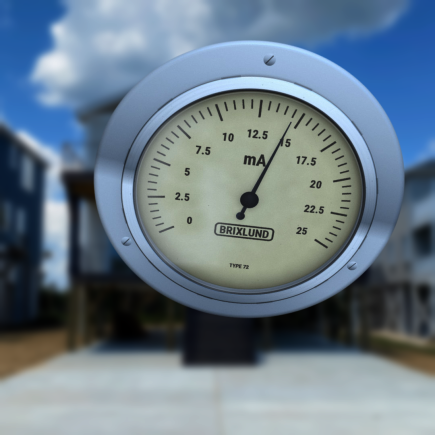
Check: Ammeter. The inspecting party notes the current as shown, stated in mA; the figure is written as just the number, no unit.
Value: 14.5
